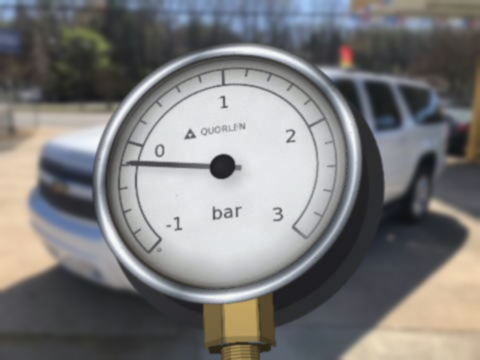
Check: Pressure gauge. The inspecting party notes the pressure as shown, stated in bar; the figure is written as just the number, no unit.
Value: -0.2
